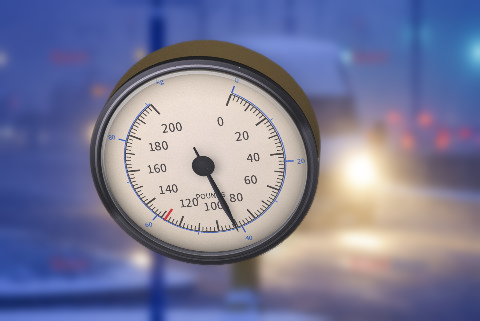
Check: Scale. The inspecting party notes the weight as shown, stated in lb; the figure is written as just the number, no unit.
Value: 90
